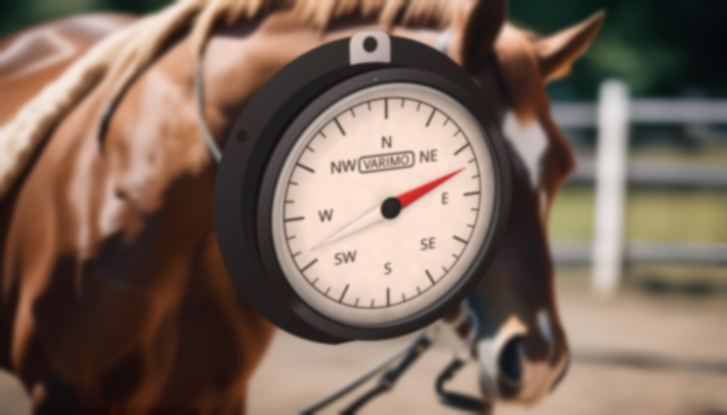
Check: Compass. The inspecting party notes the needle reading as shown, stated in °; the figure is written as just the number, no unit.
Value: 70
